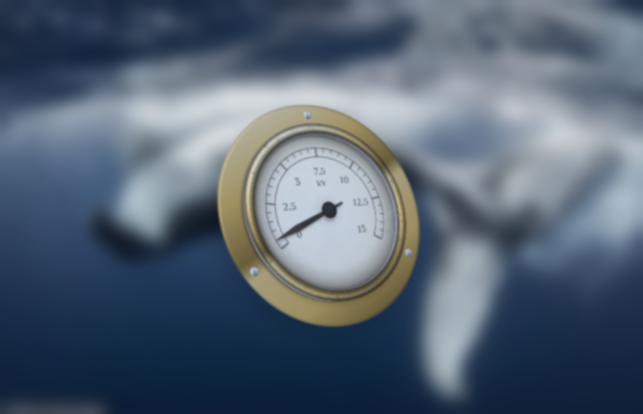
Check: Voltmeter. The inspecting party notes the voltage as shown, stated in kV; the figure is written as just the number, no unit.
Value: 0.5
